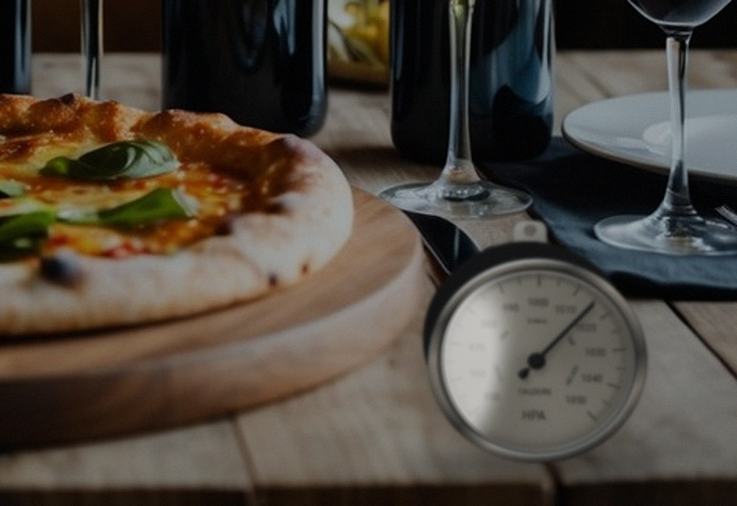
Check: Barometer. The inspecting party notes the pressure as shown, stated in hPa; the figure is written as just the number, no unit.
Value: 1015
